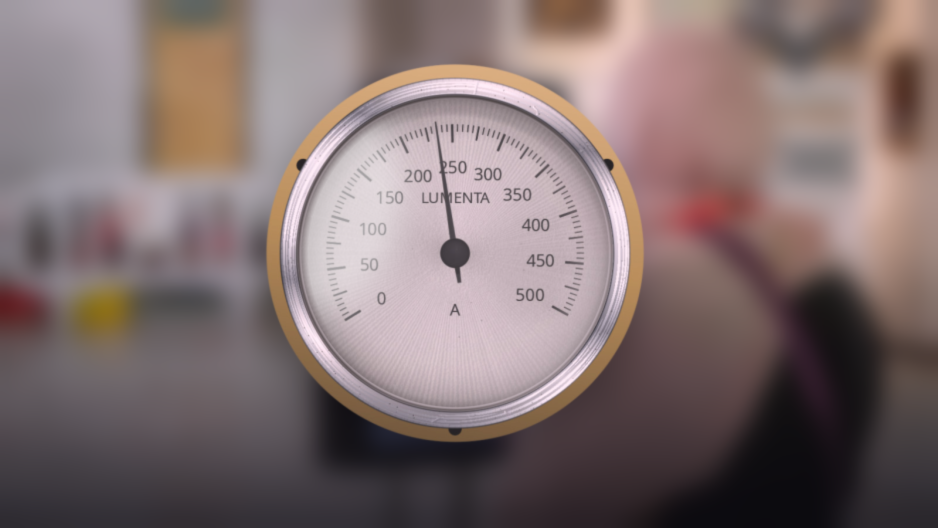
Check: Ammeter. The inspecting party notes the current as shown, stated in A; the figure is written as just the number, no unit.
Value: 235
